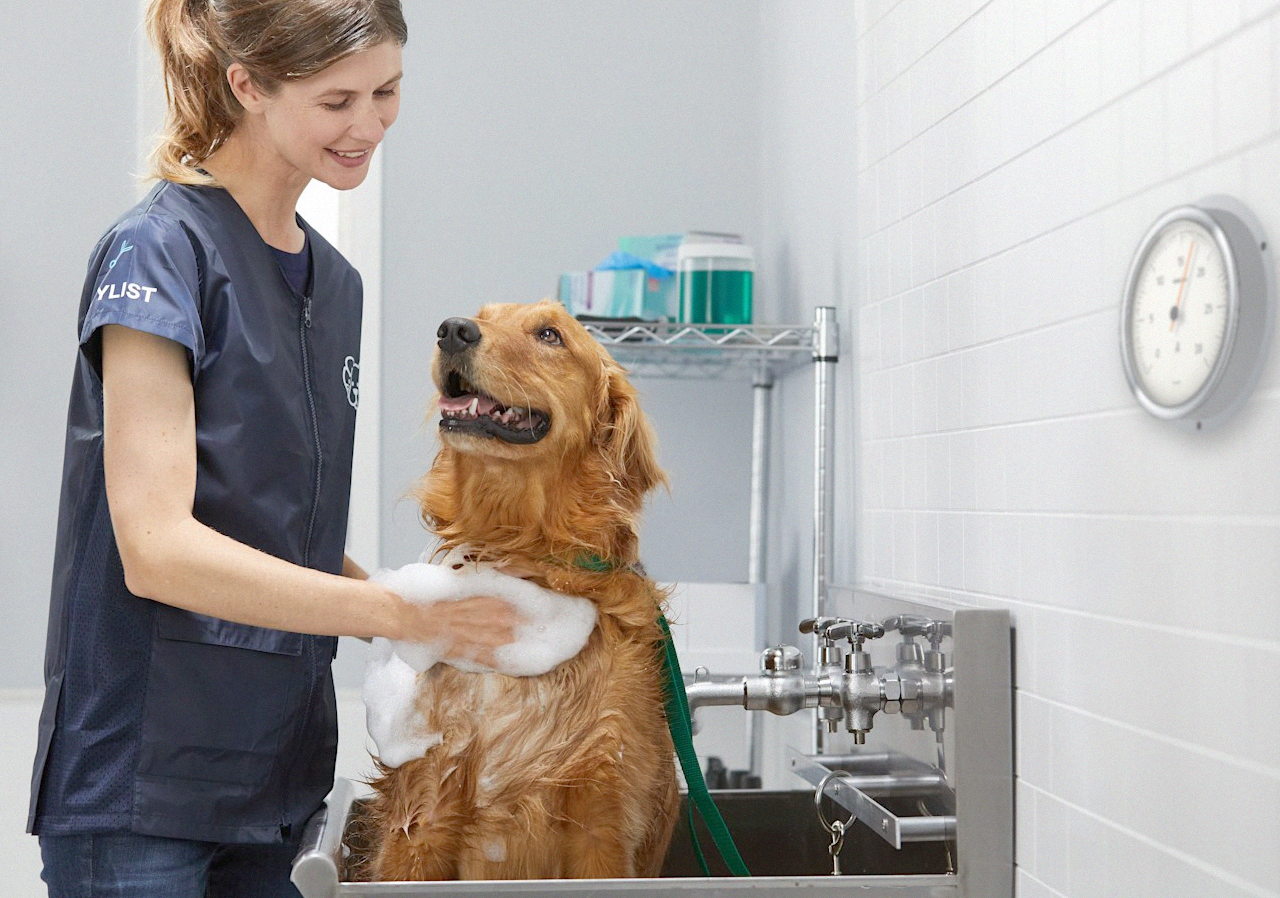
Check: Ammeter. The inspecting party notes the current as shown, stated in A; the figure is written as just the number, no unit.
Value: 17.5
